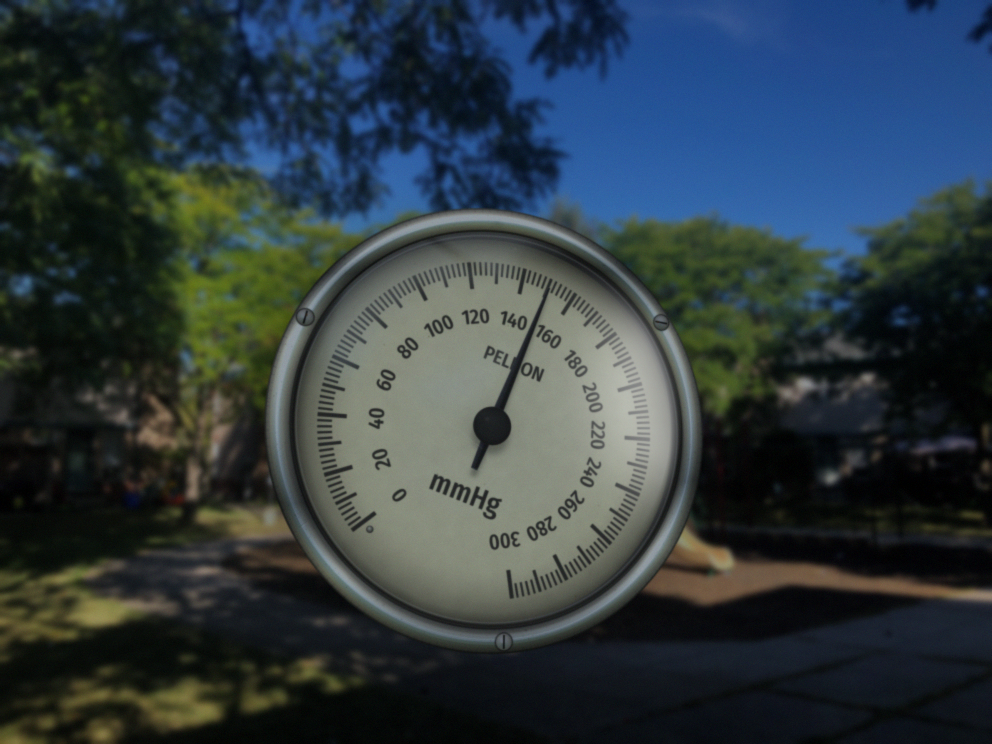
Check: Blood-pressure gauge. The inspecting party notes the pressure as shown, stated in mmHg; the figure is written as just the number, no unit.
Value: 150
